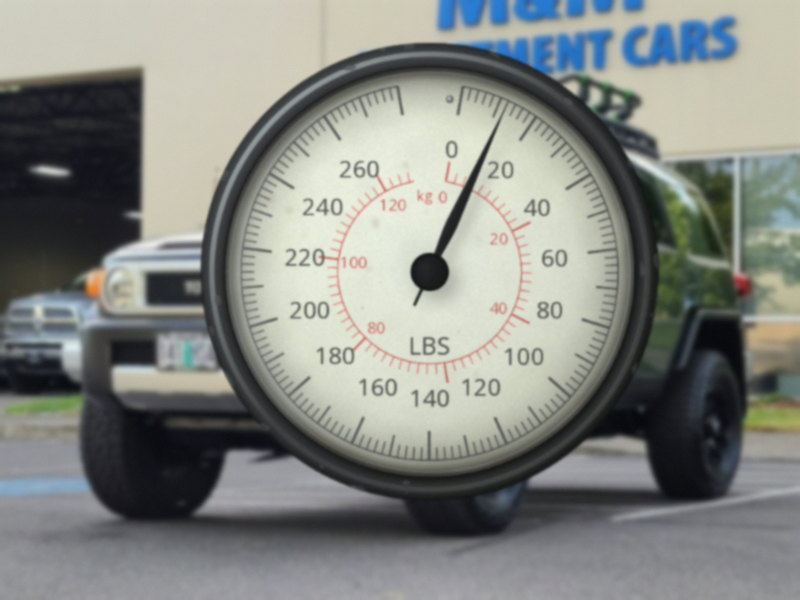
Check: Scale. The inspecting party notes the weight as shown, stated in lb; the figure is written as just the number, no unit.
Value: 12
